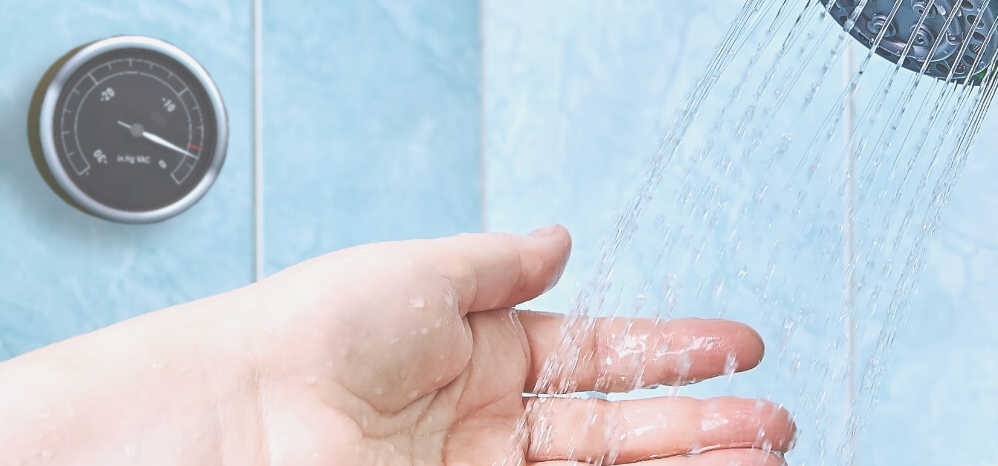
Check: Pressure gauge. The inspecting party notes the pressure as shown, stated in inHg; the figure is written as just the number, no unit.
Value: -3
